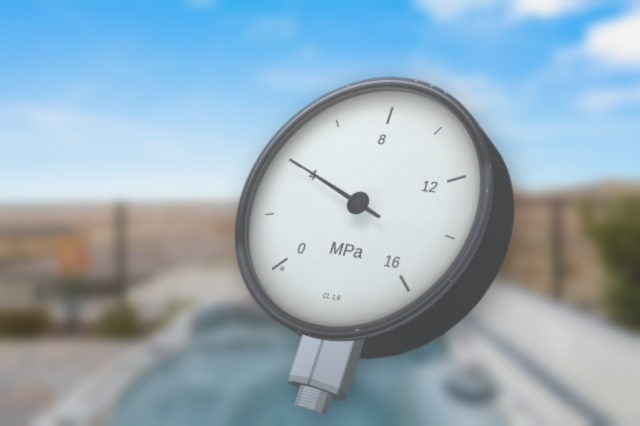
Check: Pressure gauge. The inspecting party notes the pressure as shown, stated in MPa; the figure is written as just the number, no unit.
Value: 4
